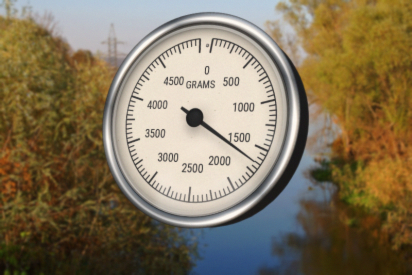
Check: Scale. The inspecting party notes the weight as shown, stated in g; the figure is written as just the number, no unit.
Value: 1650
